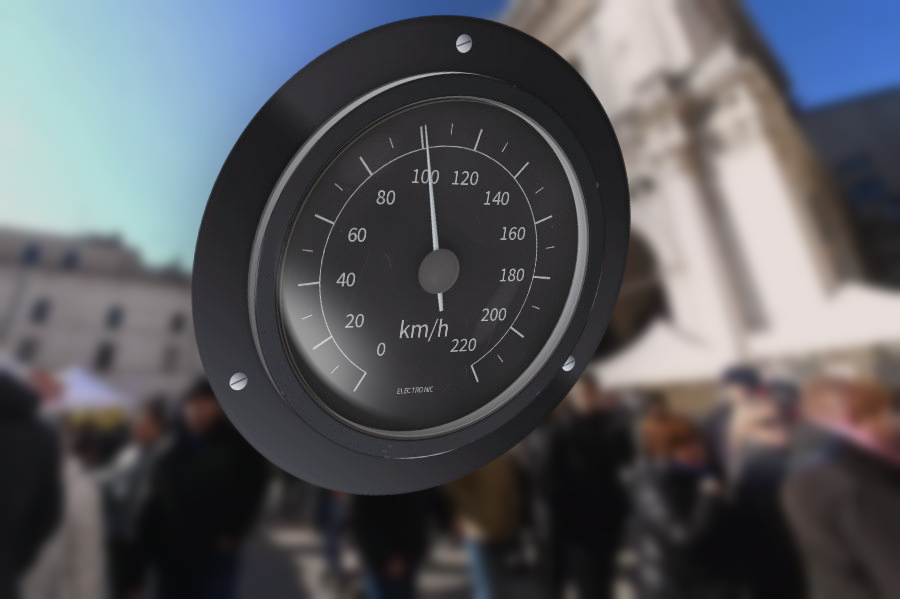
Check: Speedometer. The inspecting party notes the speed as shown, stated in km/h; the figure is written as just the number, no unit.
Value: 100
